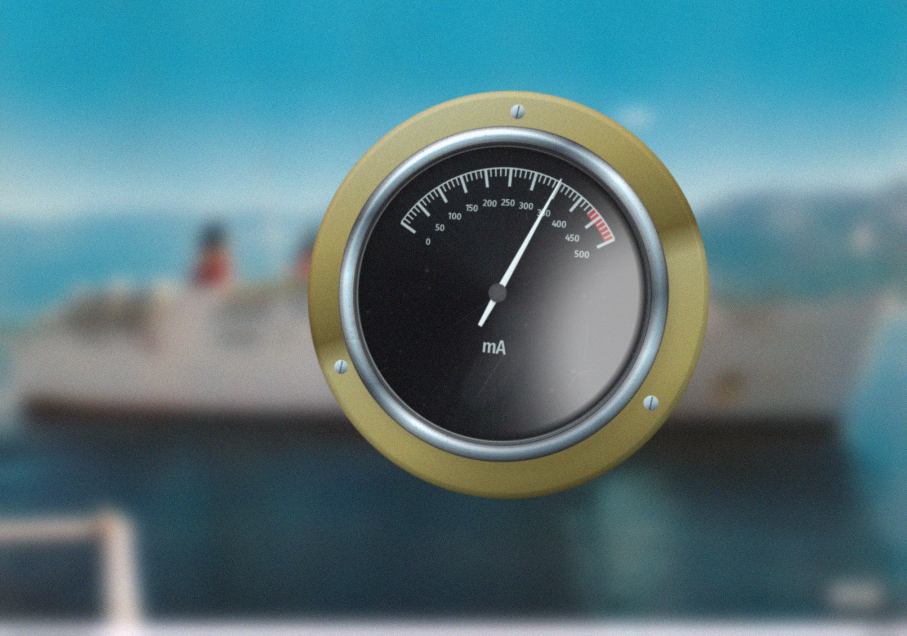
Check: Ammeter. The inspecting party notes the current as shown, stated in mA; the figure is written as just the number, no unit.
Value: 350
